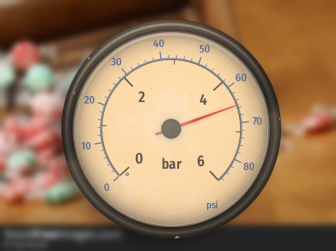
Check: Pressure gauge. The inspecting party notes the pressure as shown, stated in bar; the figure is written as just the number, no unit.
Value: 4.5
